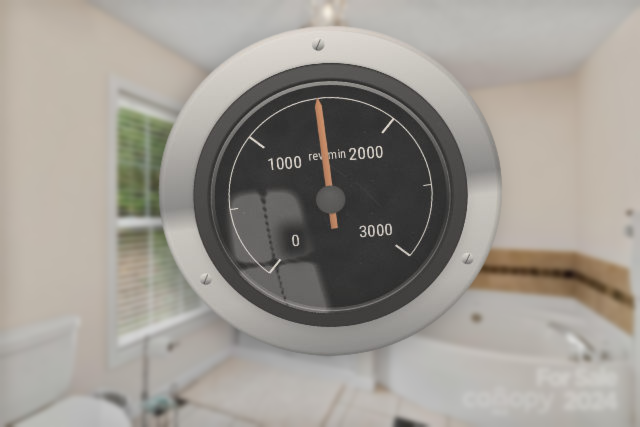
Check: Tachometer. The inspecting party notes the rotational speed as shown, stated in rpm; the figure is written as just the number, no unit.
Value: 1500
